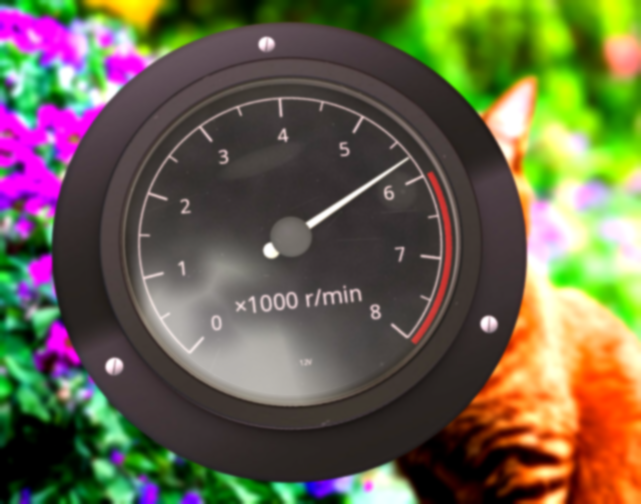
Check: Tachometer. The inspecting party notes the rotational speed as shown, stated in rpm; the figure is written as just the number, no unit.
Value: 5750
